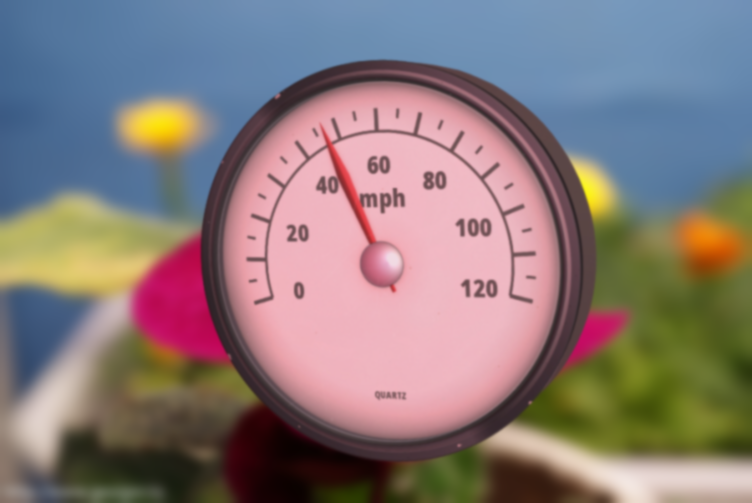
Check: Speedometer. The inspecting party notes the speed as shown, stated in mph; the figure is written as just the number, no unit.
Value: 47.5
